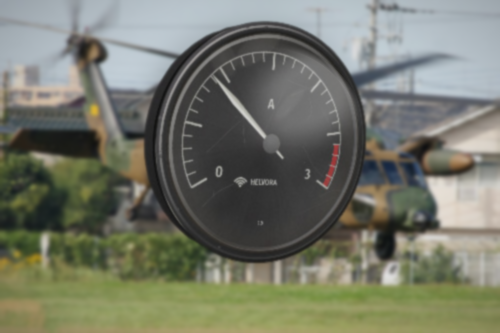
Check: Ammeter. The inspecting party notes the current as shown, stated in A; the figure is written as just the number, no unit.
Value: 0.9
